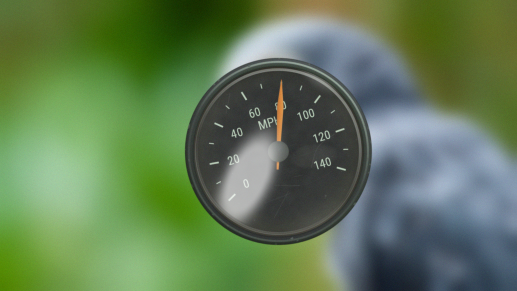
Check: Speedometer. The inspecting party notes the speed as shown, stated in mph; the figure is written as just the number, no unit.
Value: 80
